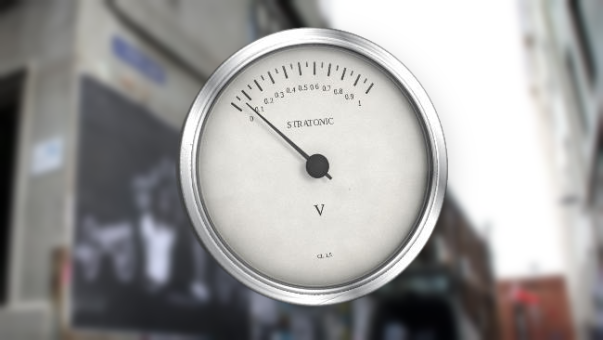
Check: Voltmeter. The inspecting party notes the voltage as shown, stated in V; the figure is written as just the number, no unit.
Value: 0.05
